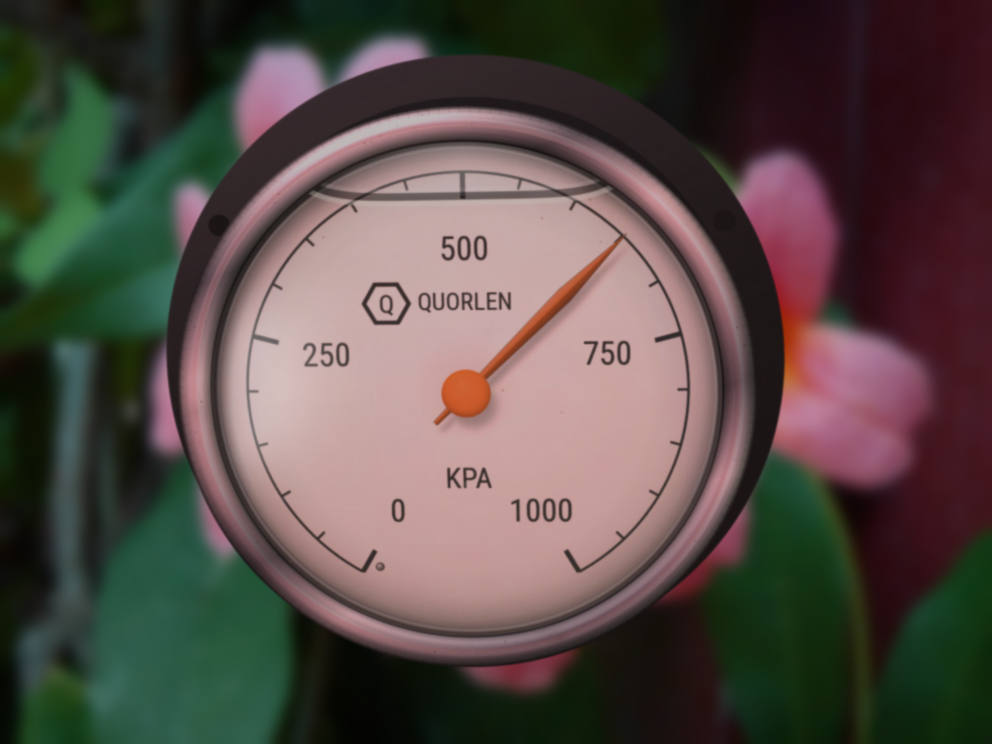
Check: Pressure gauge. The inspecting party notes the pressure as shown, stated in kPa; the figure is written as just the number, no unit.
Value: 650
